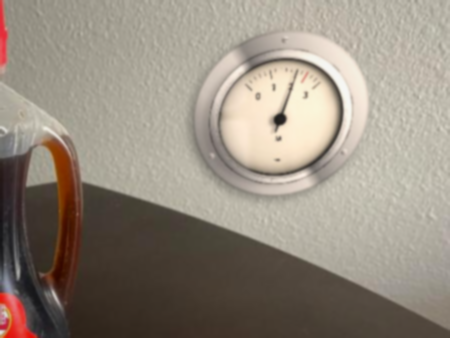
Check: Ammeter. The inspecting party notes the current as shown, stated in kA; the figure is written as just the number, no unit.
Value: 2
